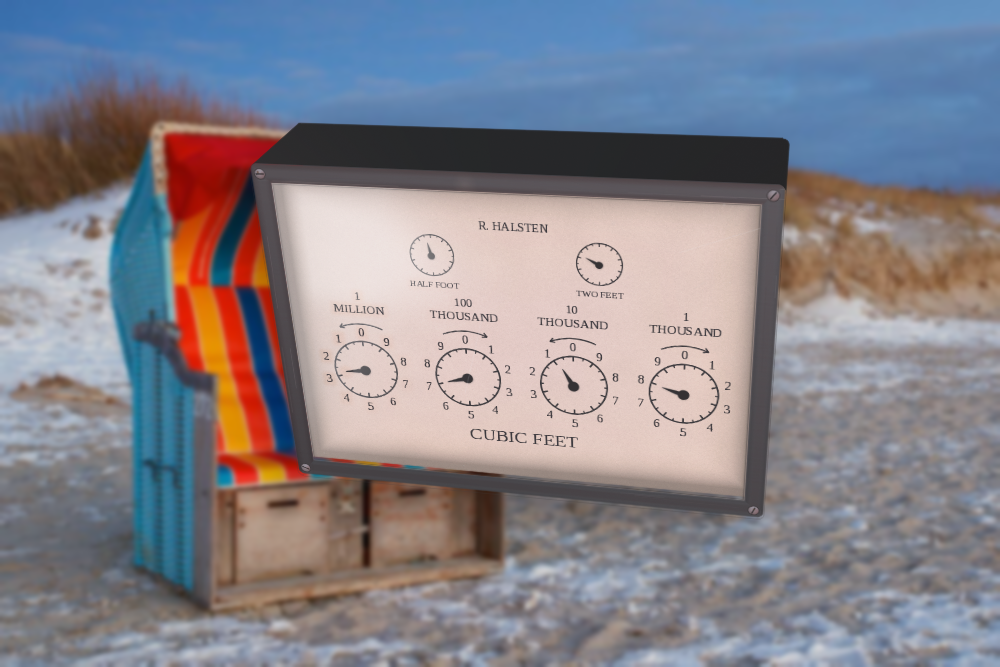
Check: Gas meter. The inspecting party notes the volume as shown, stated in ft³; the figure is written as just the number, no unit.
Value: 270800
